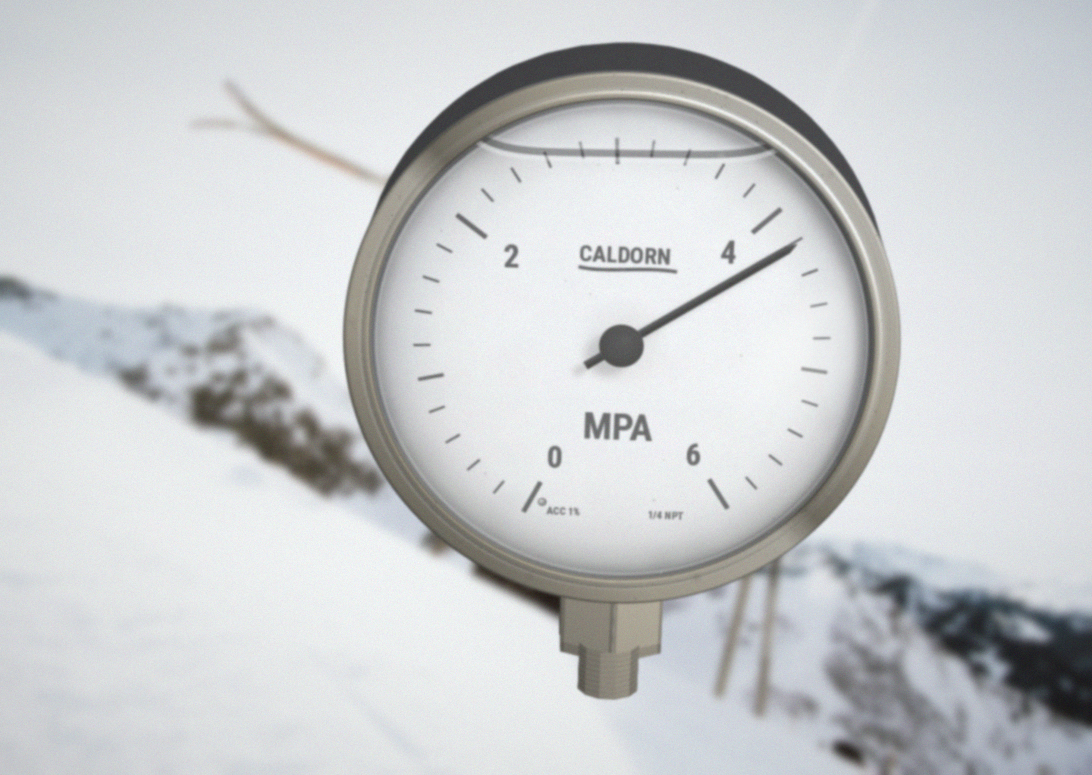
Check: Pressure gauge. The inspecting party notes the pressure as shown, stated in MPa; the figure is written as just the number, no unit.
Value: 4.2
